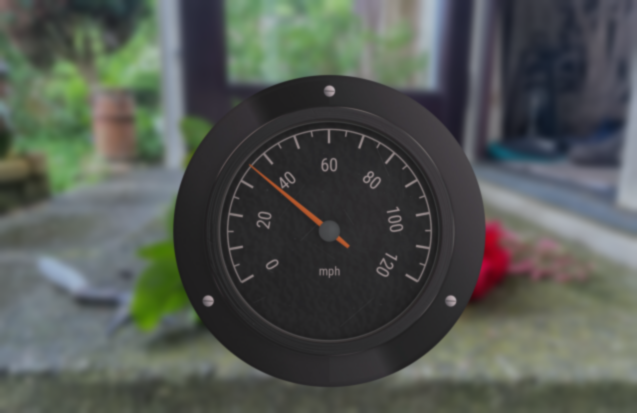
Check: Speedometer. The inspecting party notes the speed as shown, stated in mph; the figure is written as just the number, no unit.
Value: 35
